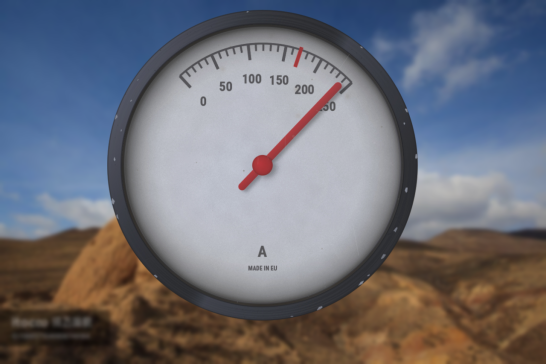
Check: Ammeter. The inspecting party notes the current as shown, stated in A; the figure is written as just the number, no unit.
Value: 240
